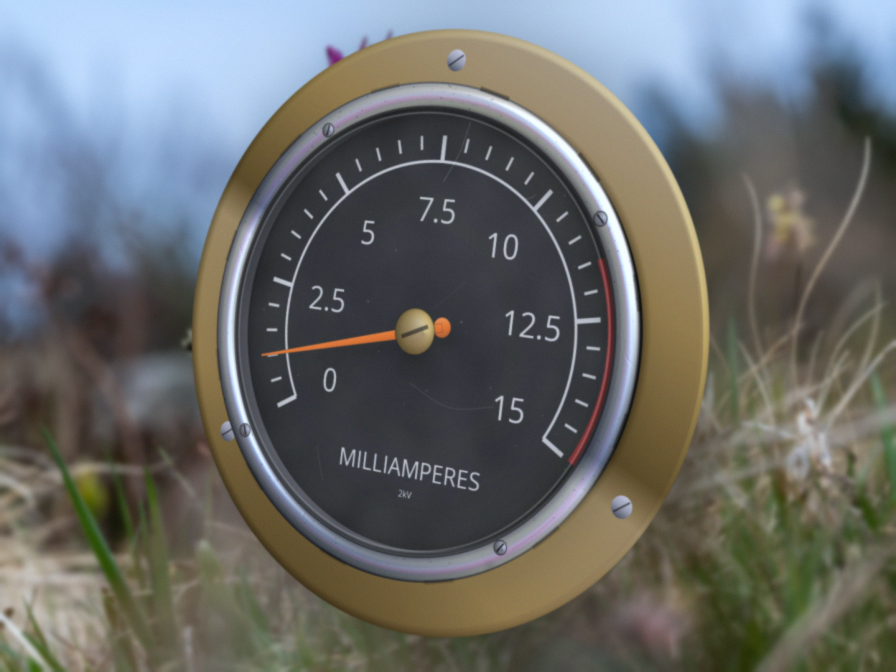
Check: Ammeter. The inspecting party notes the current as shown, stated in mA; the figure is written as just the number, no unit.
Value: 1
